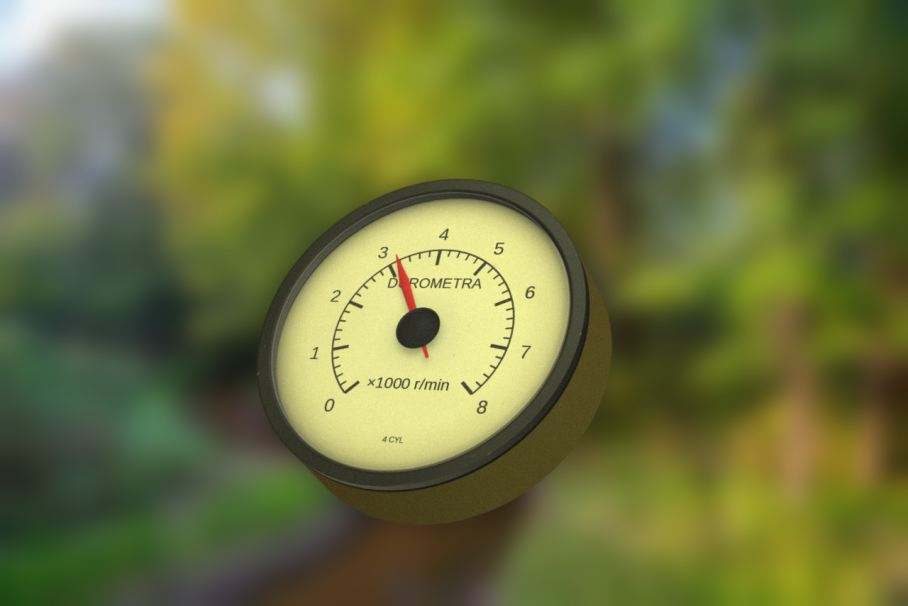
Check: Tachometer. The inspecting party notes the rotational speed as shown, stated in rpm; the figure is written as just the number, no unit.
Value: 3200
